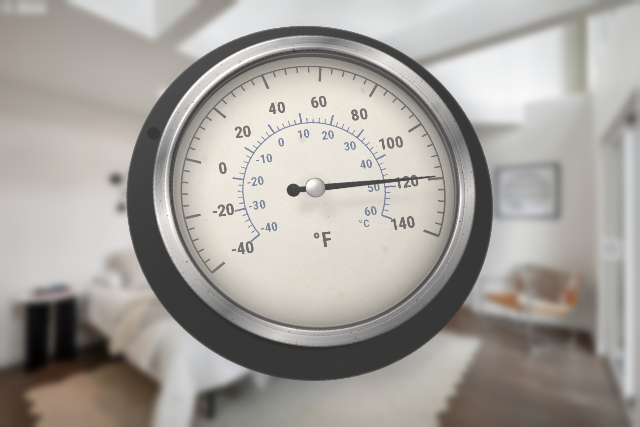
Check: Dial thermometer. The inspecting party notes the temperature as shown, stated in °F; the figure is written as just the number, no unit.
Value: 120
